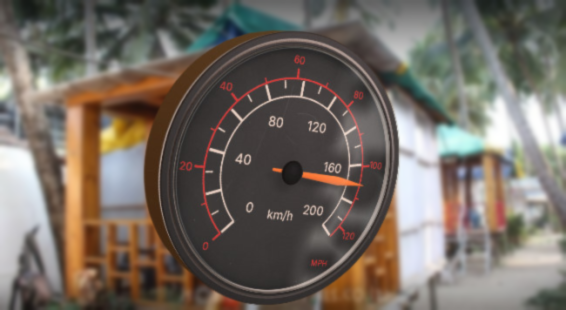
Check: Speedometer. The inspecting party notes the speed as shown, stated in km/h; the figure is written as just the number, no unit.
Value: 170
